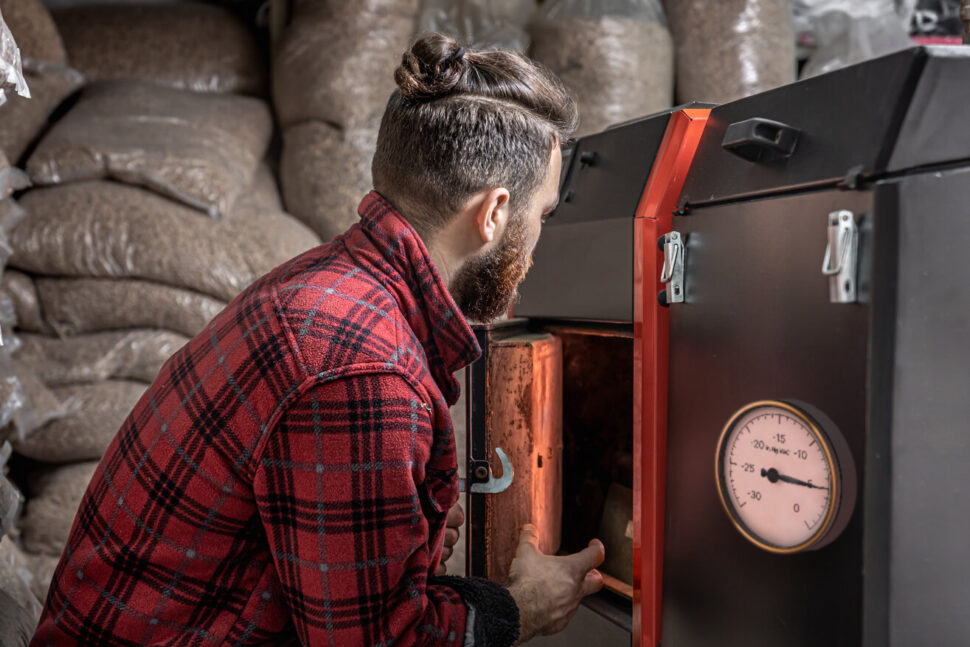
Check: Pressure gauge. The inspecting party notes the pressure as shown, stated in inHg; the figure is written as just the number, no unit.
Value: -5
